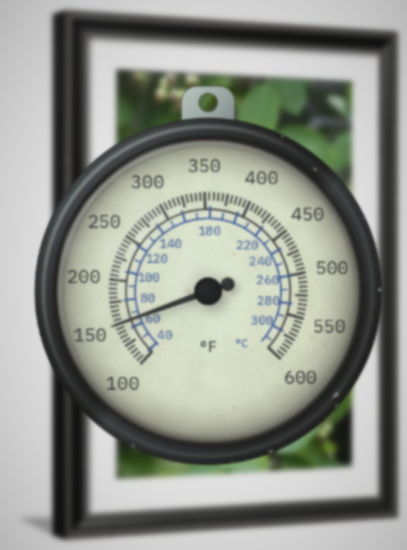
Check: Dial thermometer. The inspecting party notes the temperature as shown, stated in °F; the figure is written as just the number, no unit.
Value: 150
